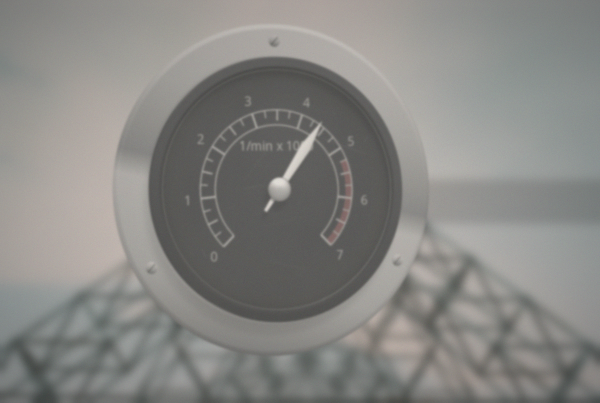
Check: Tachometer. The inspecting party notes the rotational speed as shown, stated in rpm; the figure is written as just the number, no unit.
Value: 4375
